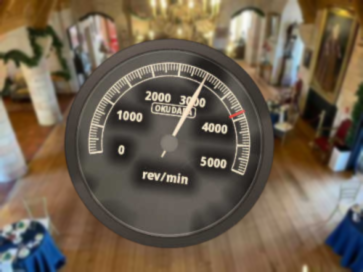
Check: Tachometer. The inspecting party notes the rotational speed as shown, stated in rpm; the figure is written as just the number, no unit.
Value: 3000
